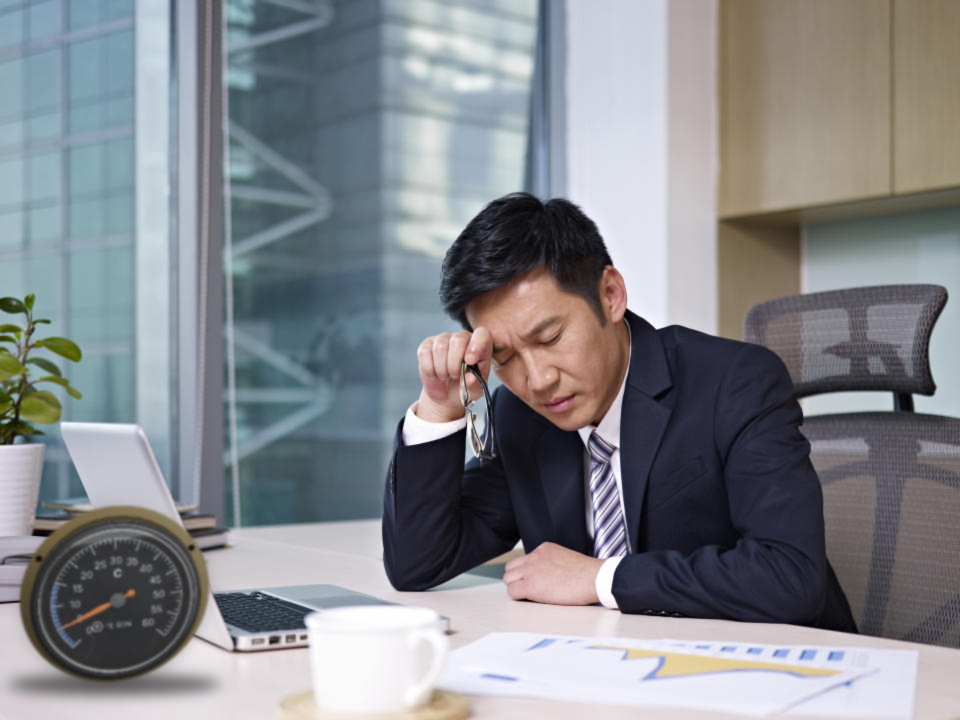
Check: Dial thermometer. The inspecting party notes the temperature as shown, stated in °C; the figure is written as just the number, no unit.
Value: 5
